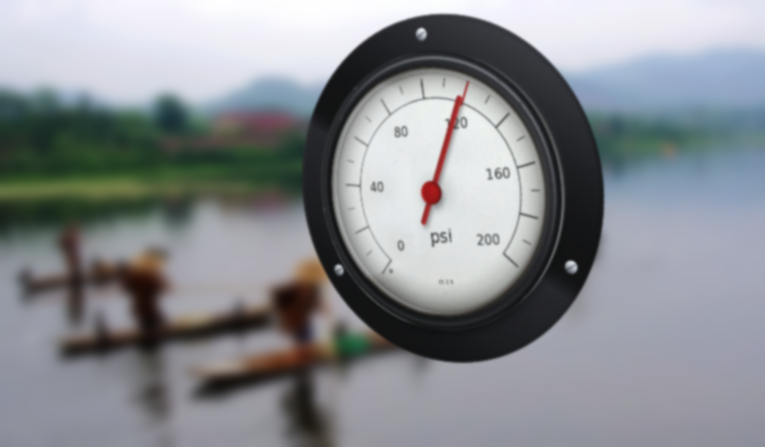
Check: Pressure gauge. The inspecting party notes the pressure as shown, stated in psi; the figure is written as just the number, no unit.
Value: 120
